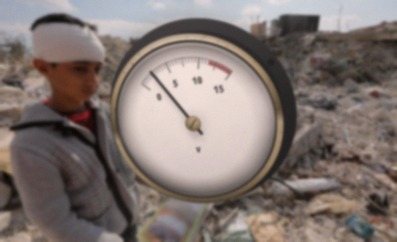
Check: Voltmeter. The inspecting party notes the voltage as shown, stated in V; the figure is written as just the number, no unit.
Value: 2.5
